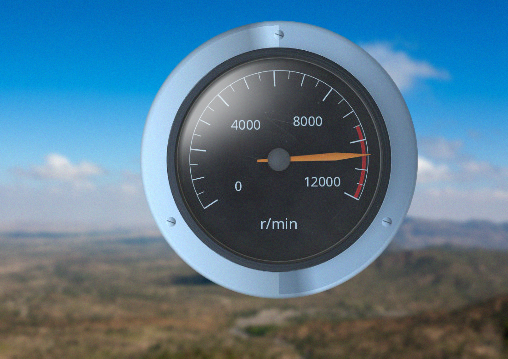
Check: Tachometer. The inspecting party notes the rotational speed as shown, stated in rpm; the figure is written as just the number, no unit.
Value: 10500
